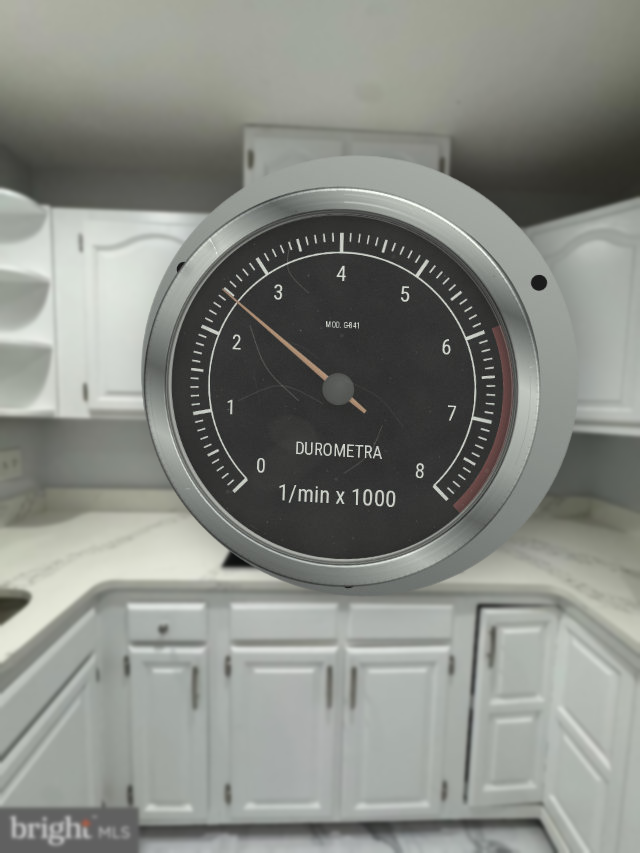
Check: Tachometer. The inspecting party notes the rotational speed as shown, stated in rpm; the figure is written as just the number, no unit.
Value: 2500
